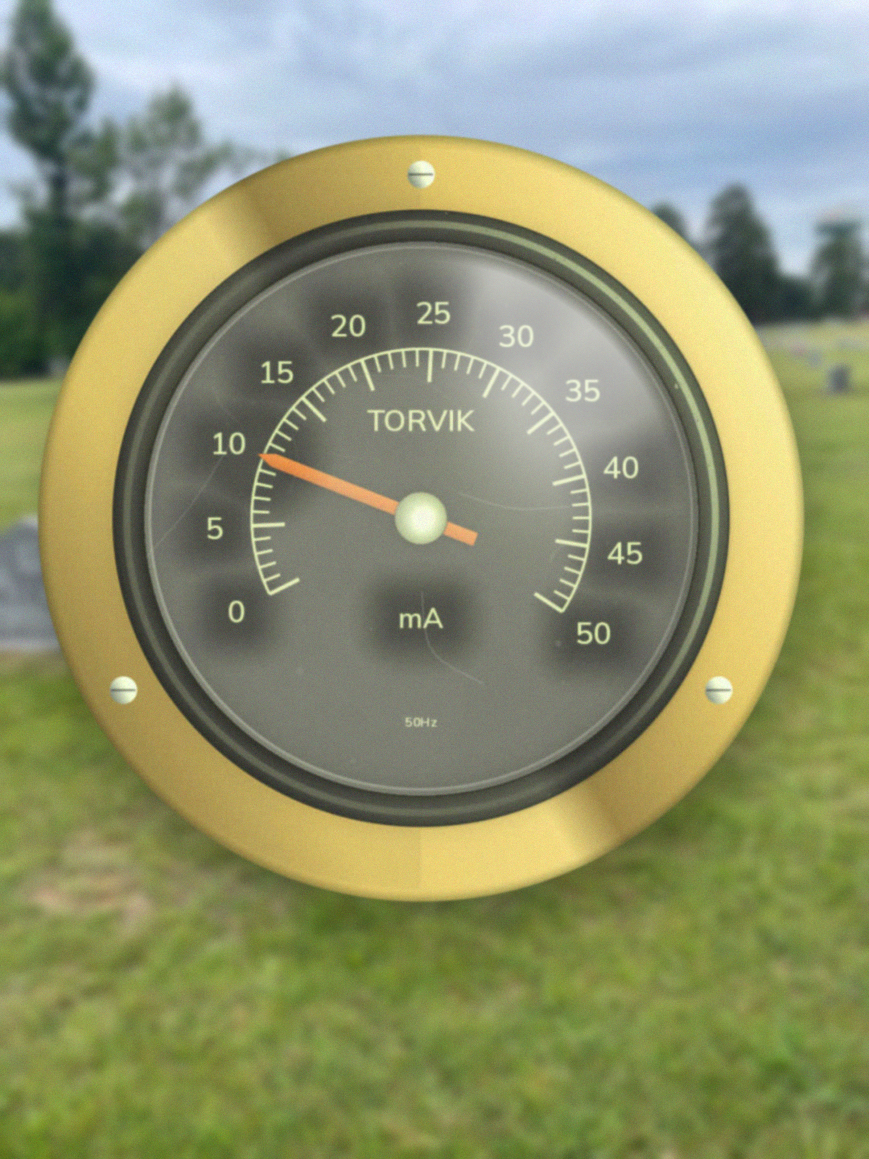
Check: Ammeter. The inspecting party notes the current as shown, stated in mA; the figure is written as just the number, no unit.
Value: 10
